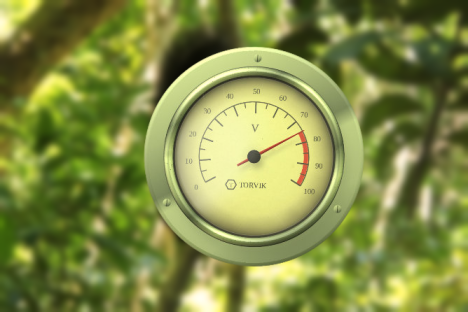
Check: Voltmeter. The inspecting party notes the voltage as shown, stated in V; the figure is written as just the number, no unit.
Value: 75
